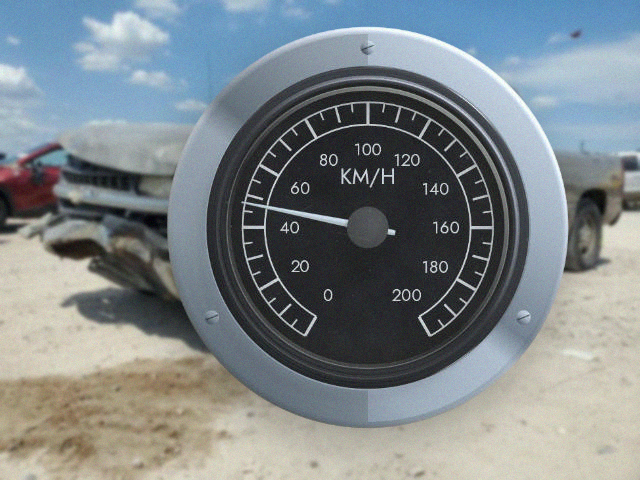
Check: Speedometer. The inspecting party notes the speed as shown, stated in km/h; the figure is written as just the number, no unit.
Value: 47.5
